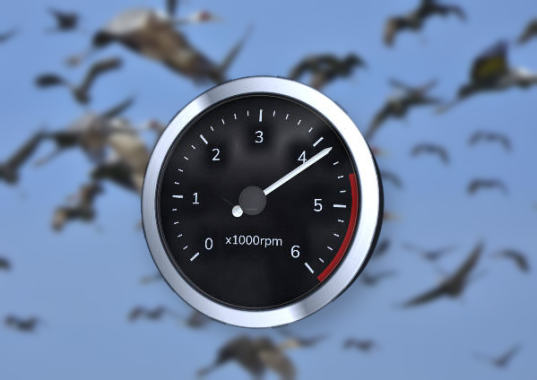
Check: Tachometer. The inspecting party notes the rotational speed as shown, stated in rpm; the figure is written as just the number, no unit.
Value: 4200
